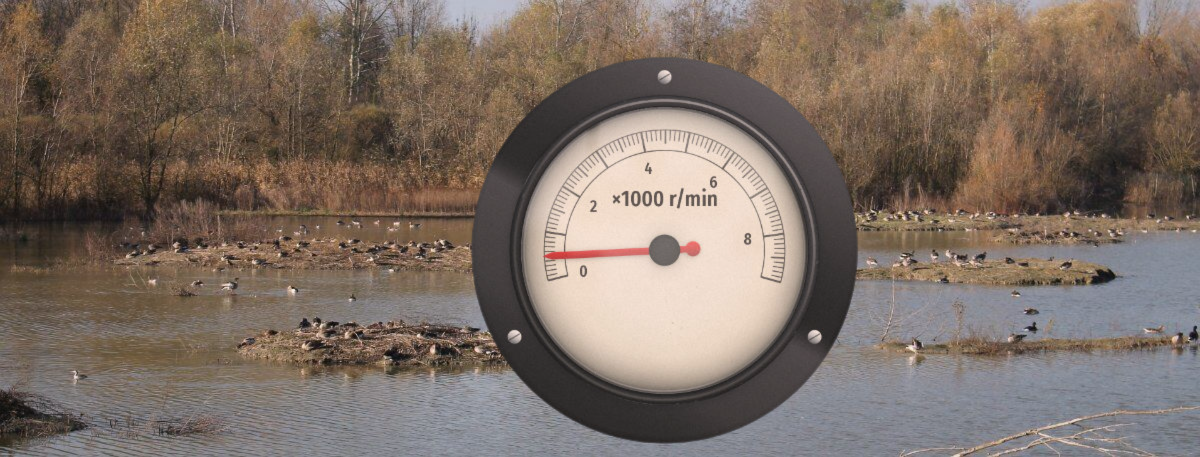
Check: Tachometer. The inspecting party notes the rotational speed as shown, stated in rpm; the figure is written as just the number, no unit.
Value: 500
